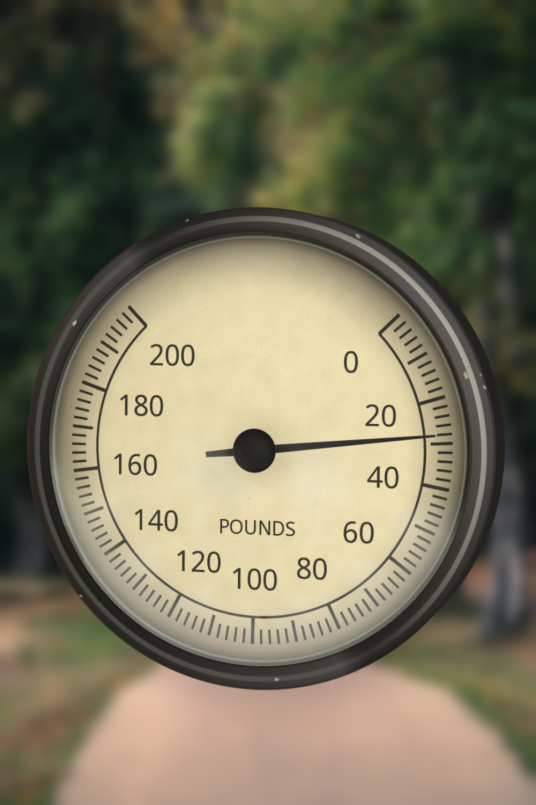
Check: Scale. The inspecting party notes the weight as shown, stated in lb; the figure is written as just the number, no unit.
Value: 28
